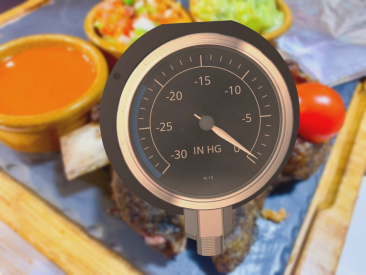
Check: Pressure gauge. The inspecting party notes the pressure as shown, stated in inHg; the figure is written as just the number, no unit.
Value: -0.5
